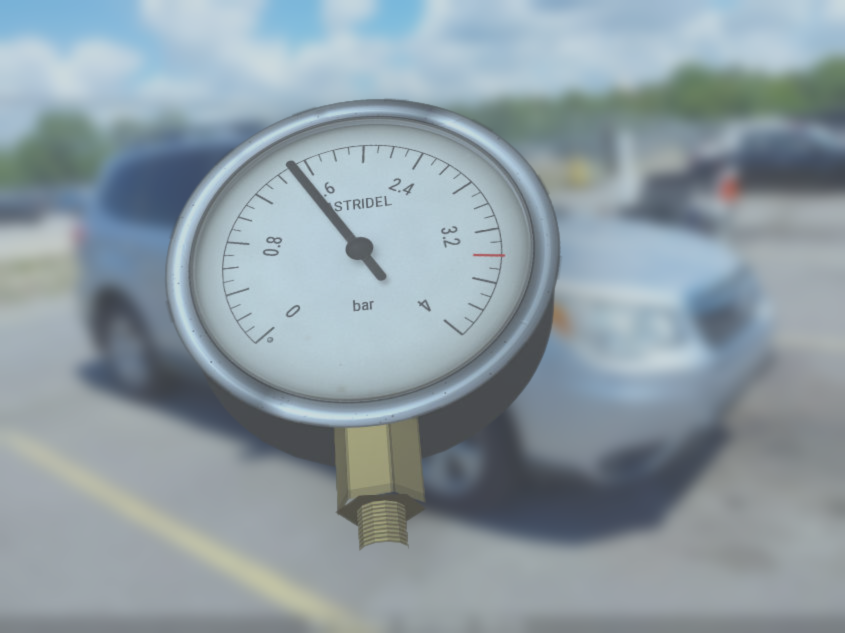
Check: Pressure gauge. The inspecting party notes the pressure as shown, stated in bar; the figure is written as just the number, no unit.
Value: 1.5
